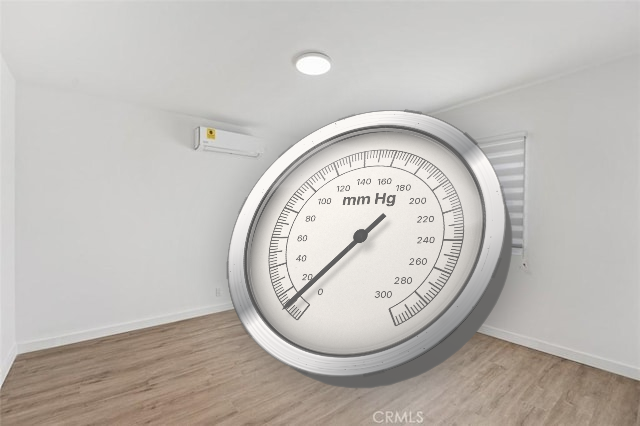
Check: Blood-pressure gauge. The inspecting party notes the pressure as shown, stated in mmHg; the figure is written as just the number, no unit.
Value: 10
